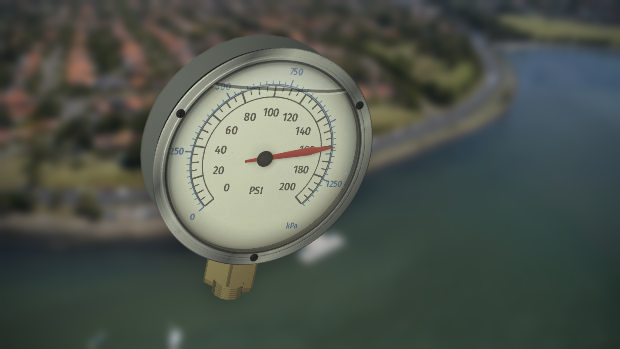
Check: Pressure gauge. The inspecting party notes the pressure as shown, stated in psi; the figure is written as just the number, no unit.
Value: 160
